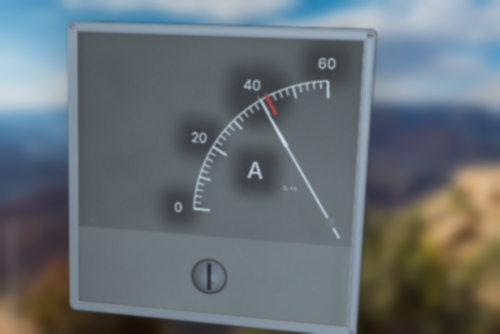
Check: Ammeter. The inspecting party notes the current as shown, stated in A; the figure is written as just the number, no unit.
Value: 40
